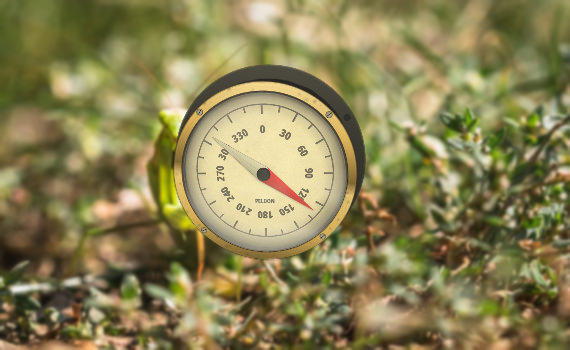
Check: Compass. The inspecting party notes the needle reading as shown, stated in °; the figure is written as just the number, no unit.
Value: 127.5
